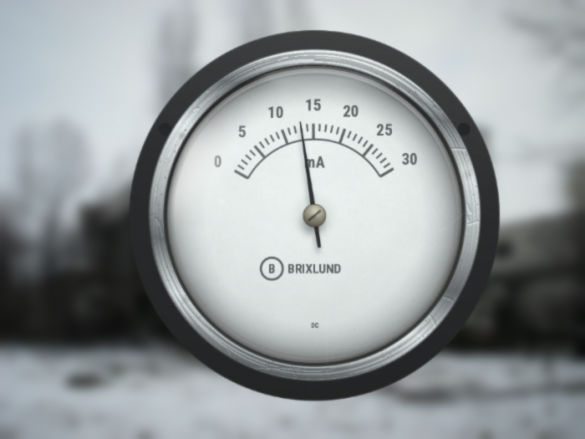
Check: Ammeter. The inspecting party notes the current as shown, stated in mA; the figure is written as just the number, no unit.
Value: 13
